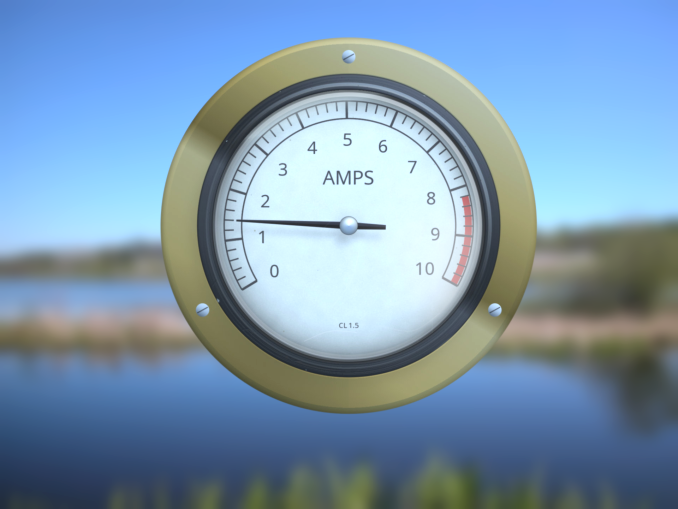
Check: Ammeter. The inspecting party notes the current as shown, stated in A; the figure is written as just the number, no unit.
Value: 1.4
